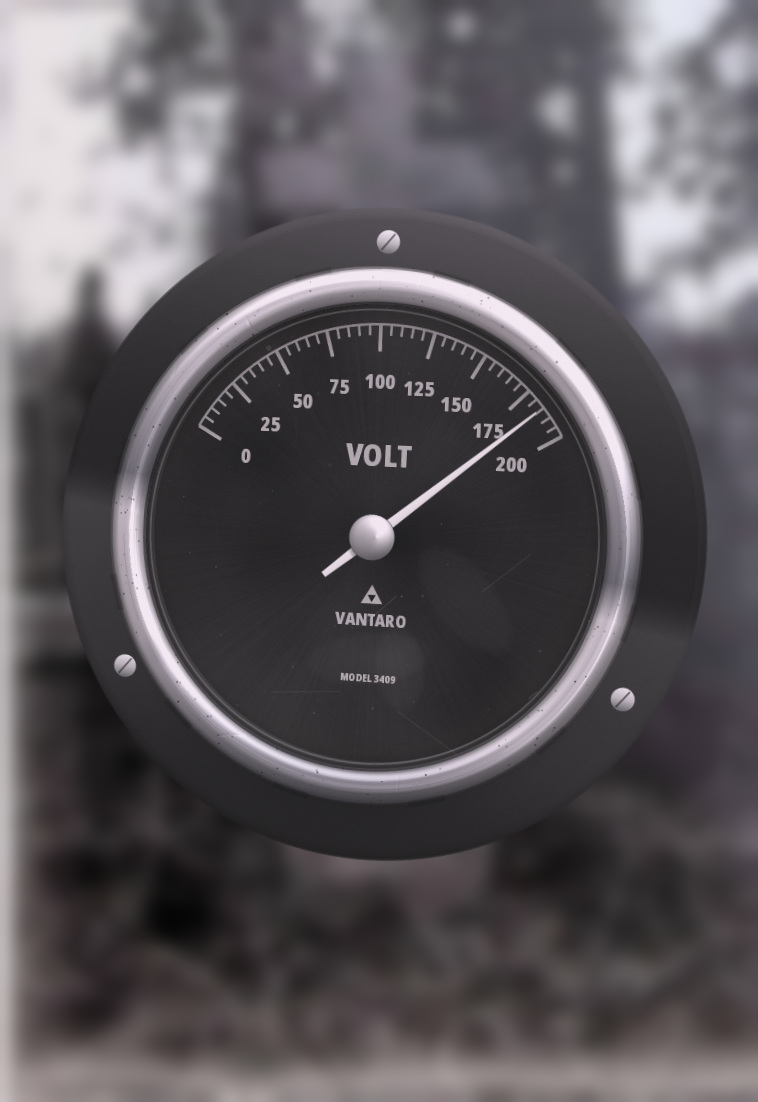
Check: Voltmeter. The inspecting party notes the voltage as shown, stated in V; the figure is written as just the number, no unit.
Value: 185
